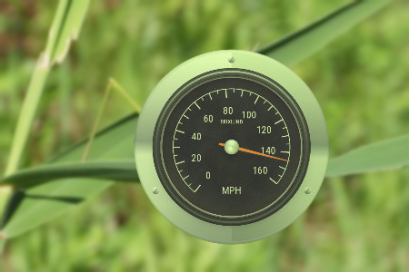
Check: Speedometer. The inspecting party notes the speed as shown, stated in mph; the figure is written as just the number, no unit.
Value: 145
